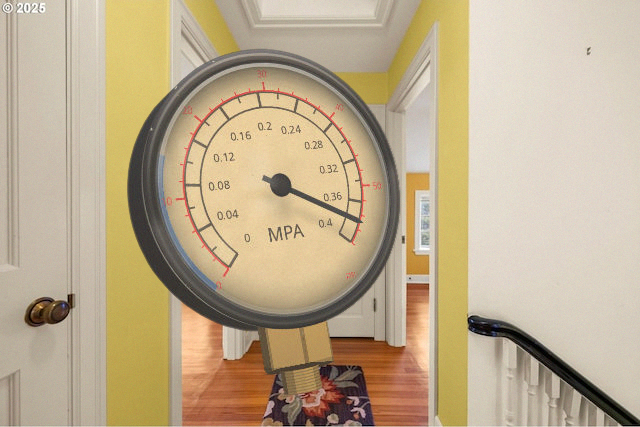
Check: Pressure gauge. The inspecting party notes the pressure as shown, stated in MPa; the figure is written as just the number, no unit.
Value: 0.38
